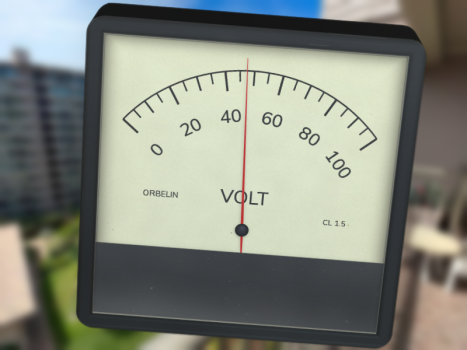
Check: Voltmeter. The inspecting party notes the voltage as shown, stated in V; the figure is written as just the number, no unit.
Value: 47.5
